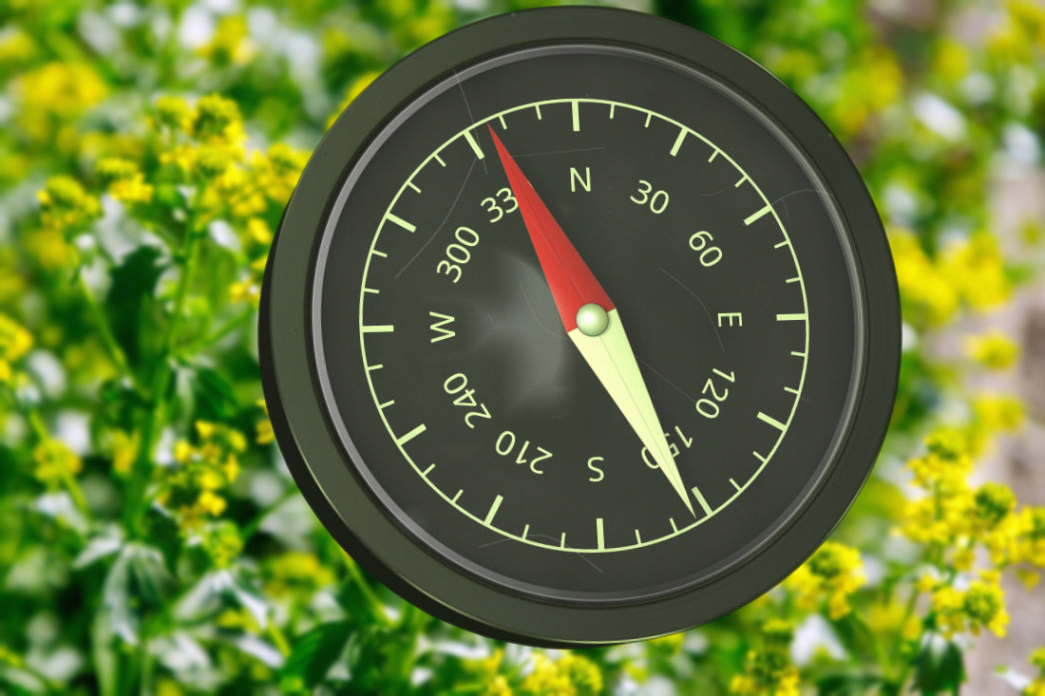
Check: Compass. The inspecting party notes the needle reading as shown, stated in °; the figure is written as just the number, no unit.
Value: 335
